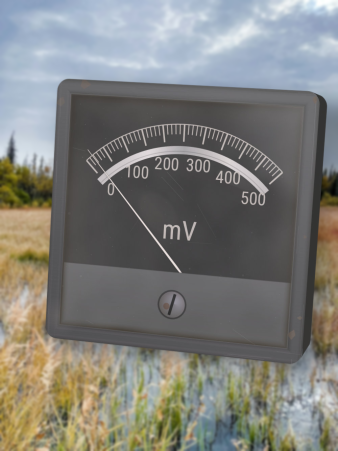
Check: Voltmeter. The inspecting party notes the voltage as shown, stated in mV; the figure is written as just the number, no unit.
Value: 20
